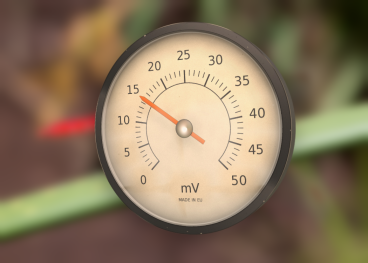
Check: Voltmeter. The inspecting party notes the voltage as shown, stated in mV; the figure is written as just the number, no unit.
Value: 15
